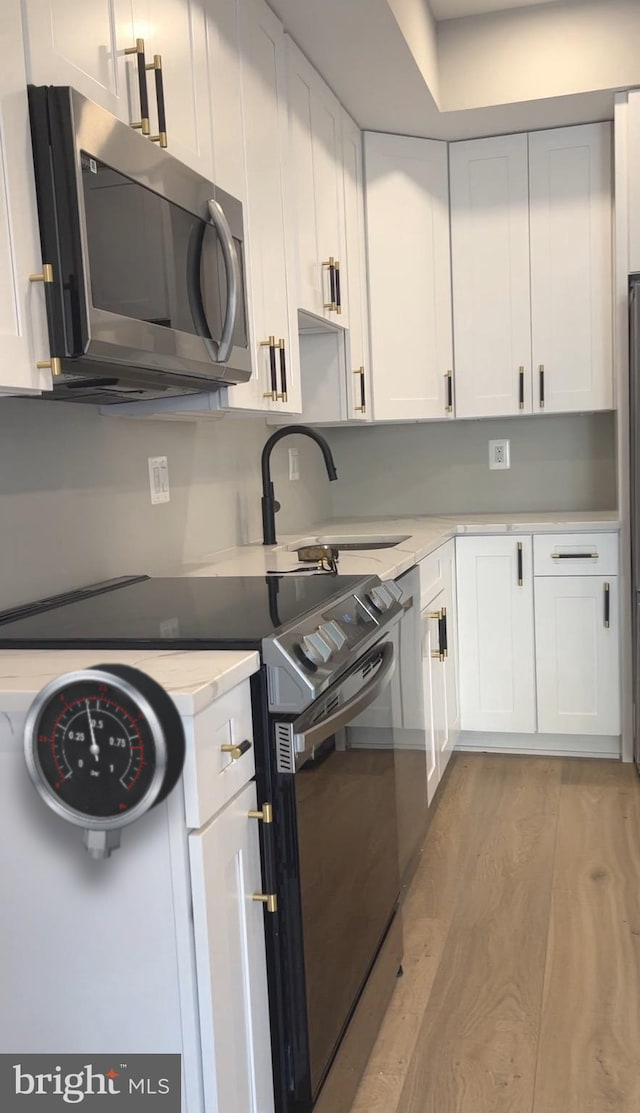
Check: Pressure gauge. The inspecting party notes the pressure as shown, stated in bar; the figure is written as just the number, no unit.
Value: 0.45
